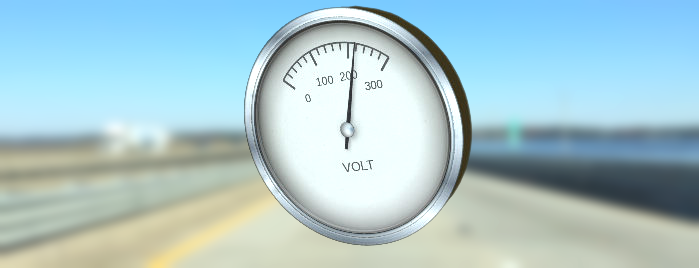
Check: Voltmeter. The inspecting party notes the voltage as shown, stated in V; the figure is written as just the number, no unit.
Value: 220
